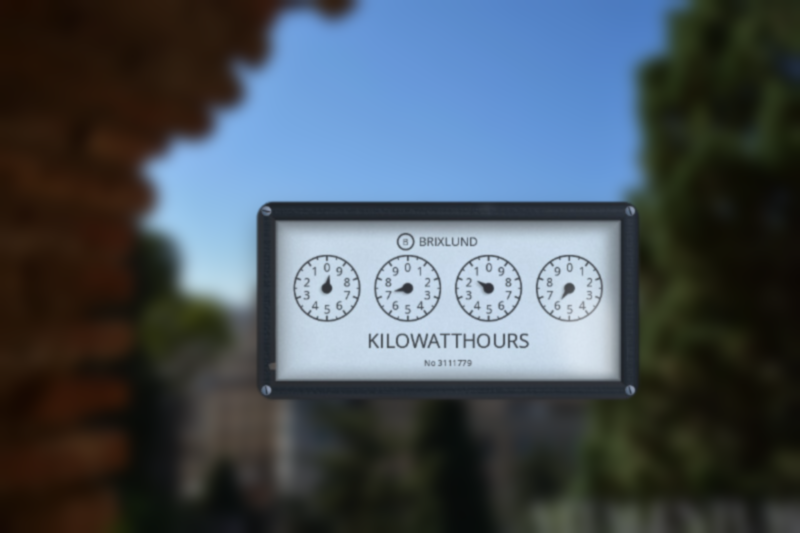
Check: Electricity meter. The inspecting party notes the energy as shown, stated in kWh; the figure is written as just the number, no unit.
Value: 9716
